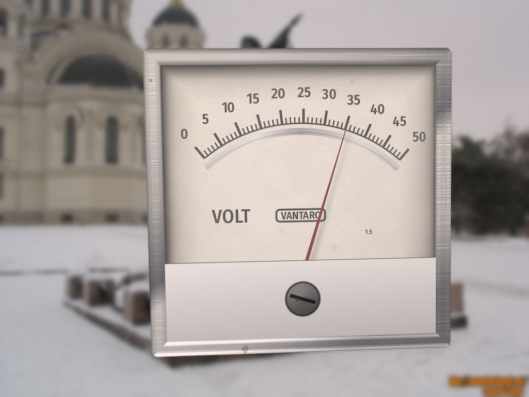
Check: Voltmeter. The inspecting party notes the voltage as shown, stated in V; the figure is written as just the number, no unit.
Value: 35
